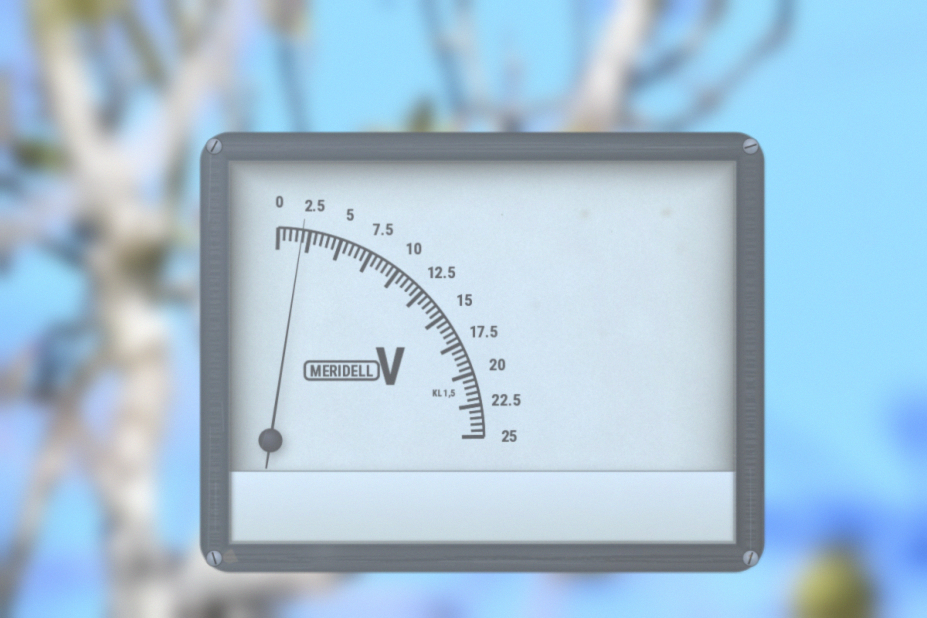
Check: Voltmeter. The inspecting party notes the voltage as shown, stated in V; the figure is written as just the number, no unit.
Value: 2
